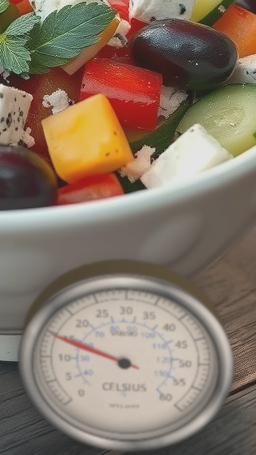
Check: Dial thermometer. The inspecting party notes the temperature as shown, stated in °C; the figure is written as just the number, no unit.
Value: 15
